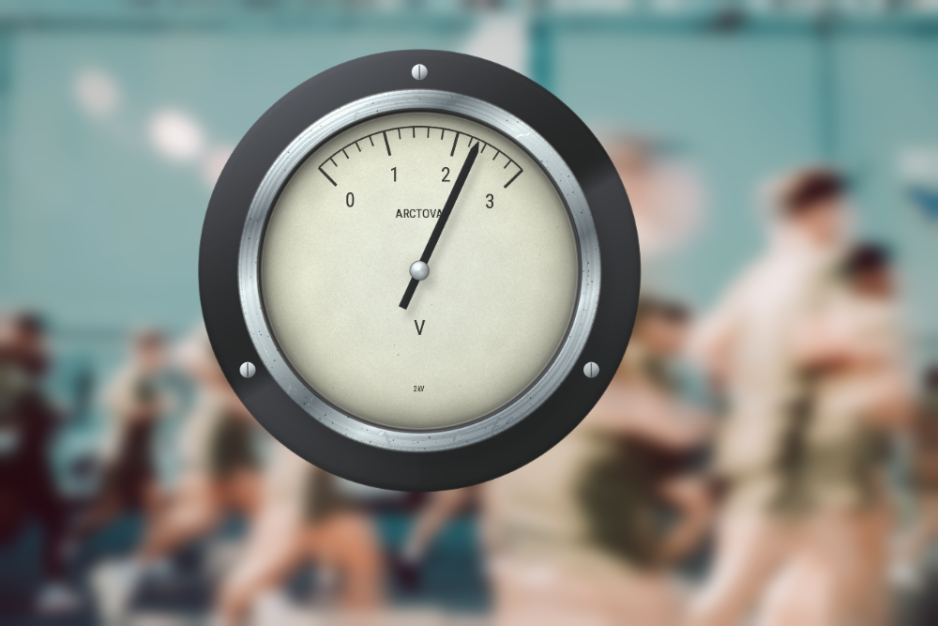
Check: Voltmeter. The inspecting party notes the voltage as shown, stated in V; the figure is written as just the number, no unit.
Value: 2.3
